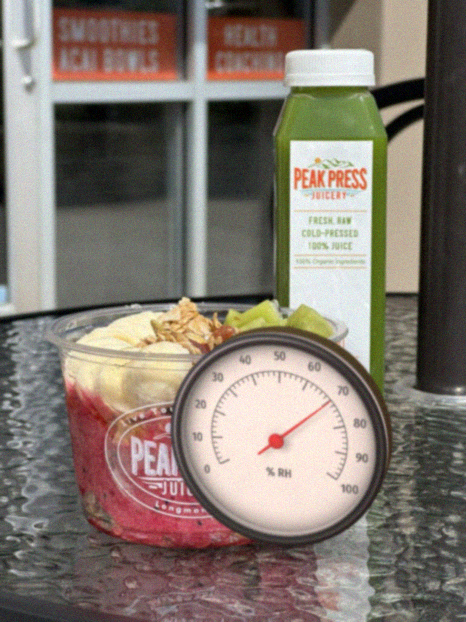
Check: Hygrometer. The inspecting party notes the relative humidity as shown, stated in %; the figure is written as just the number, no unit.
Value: 70
